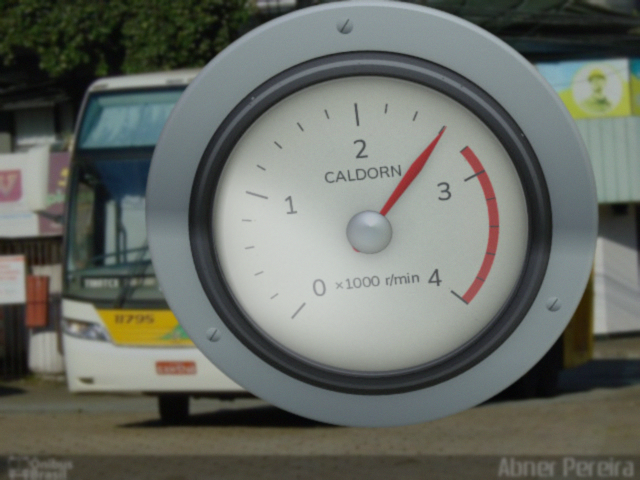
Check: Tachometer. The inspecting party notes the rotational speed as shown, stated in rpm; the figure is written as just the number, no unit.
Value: 2600
